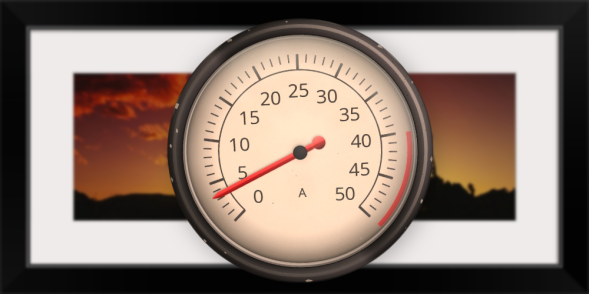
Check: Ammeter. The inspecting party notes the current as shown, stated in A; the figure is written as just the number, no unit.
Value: 3.5
